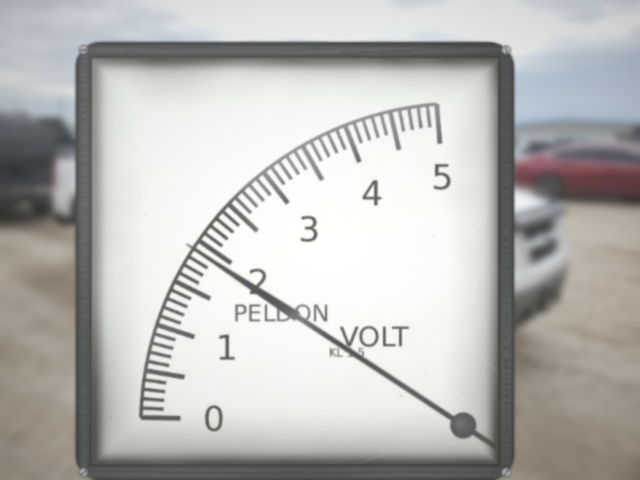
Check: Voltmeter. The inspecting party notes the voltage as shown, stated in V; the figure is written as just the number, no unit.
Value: 1.9
